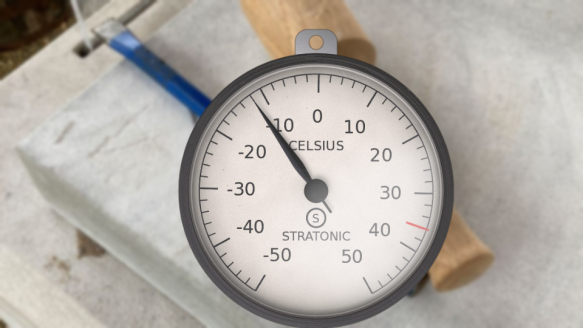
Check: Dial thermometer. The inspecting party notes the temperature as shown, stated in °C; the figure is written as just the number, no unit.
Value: -12
